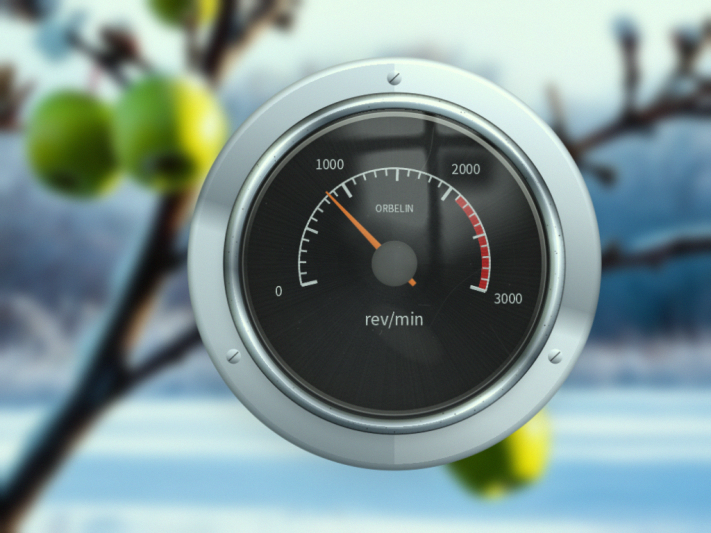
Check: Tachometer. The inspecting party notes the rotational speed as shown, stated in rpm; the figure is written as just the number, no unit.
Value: 850
